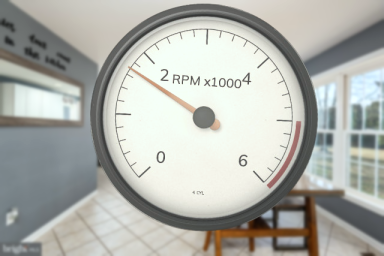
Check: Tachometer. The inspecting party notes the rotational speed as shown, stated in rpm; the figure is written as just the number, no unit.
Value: 1700
